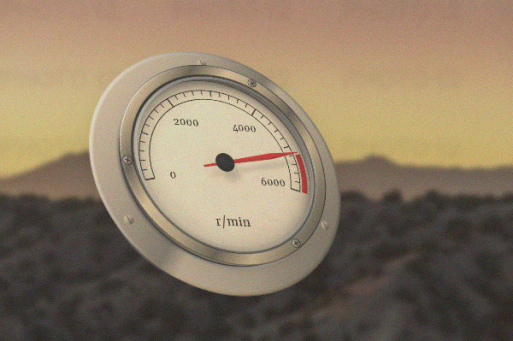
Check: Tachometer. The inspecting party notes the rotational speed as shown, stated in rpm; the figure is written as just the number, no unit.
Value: 5200
